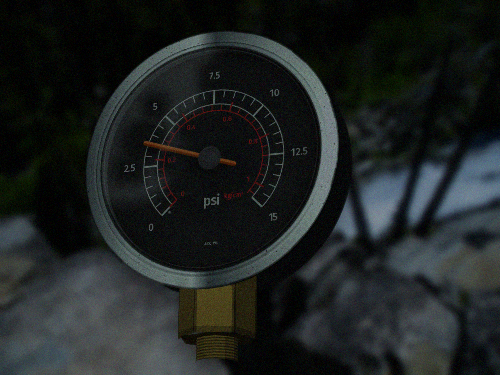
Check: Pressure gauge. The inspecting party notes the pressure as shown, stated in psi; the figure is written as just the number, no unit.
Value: 3.5
